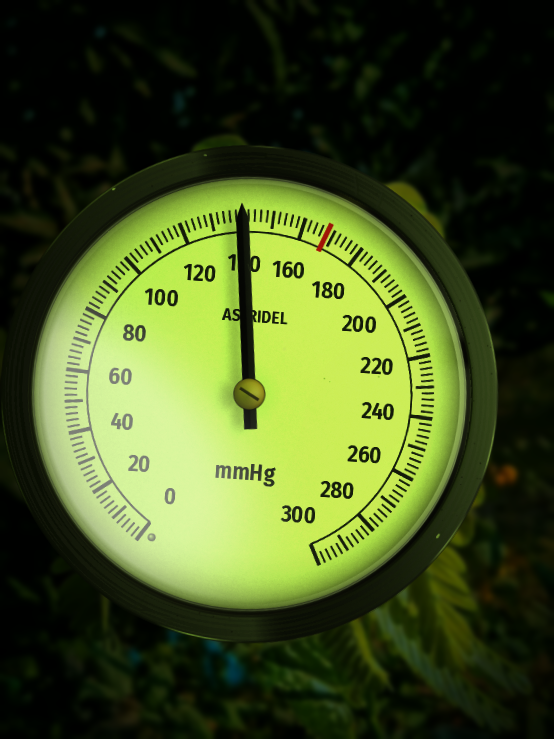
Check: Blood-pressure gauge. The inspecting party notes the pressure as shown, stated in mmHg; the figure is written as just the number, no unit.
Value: 140
